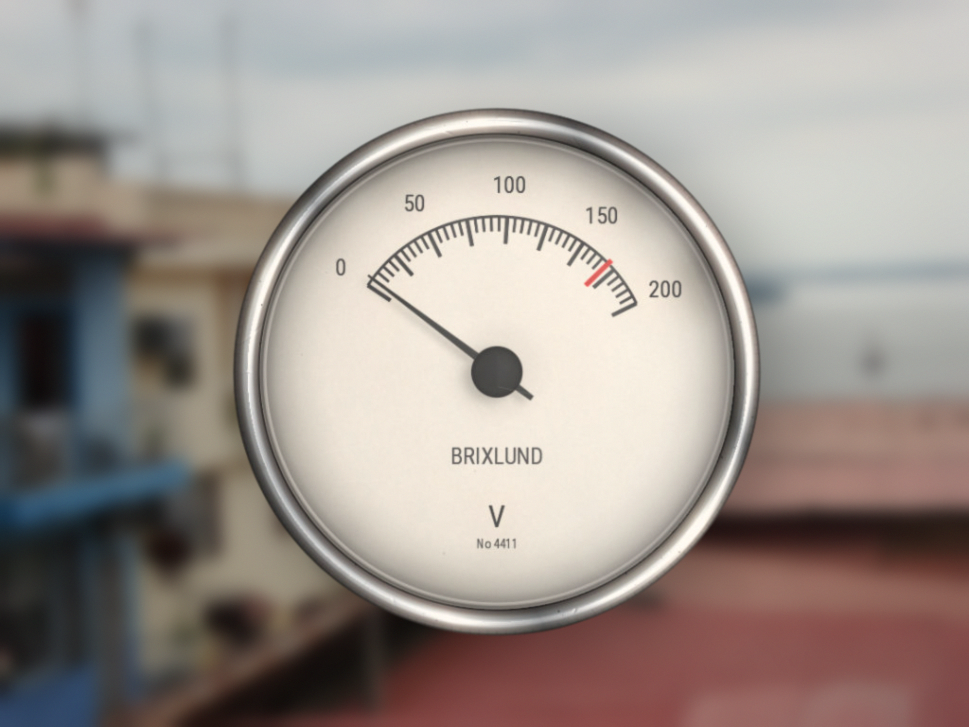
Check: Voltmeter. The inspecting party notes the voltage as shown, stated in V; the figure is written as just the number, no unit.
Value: 5
